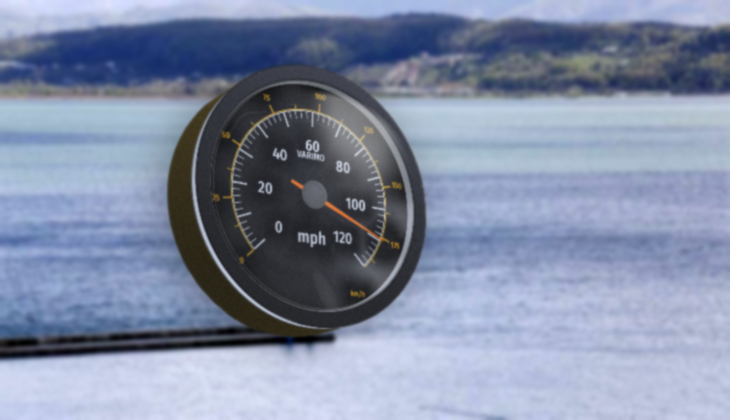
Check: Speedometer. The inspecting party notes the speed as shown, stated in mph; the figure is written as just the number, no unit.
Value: 110
